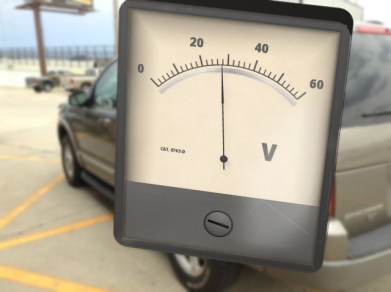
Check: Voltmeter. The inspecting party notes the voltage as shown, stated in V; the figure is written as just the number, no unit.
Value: 28
